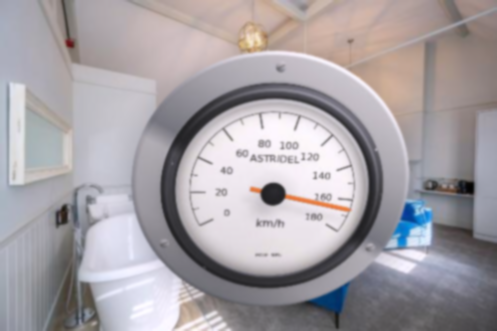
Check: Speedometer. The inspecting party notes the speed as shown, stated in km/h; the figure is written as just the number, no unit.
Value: 165
